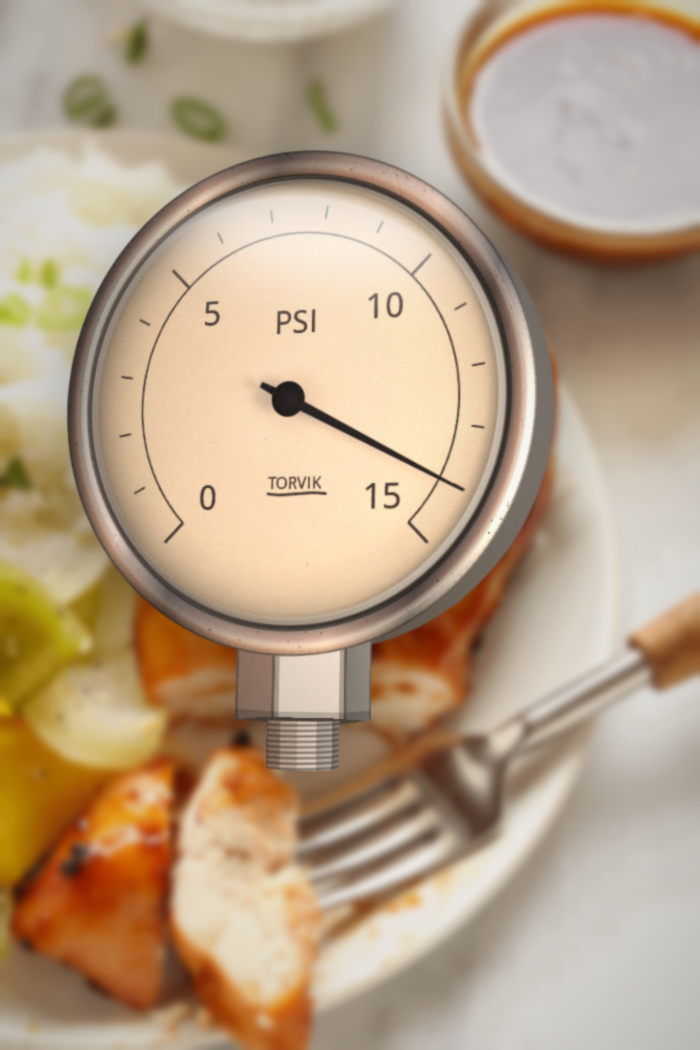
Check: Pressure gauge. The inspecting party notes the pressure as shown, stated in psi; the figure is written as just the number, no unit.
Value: 14
